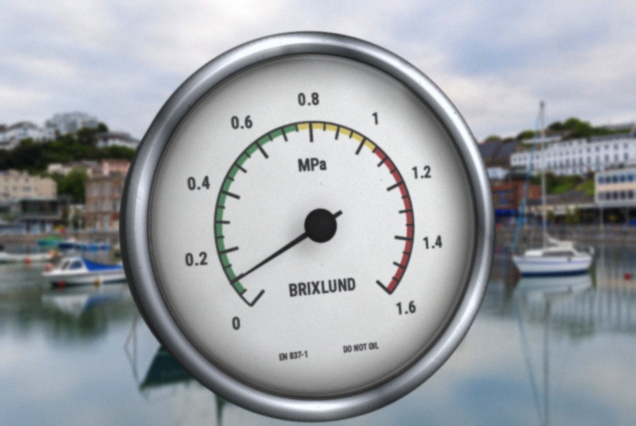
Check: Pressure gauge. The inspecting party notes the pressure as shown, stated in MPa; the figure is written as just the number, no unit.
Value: 0.1
